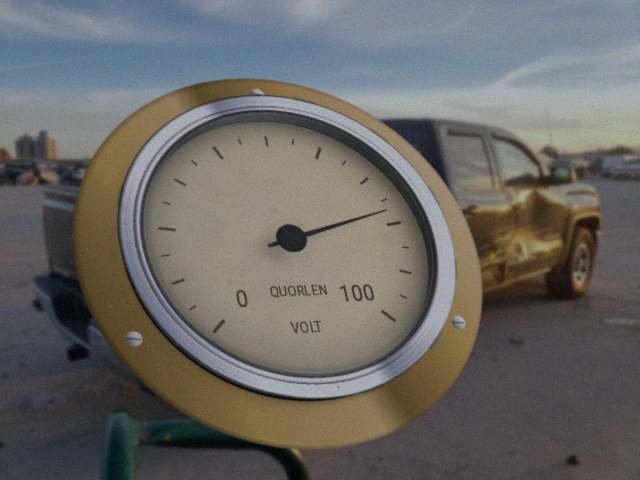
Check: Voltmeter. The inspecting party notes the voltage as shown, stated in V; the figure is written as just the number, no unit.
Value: 77.5
